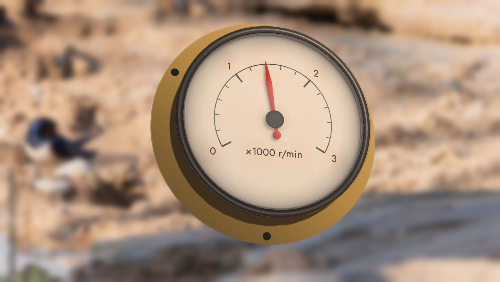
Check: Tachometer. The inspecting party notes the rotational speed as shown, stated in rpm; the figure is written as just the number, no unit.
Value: 1400
